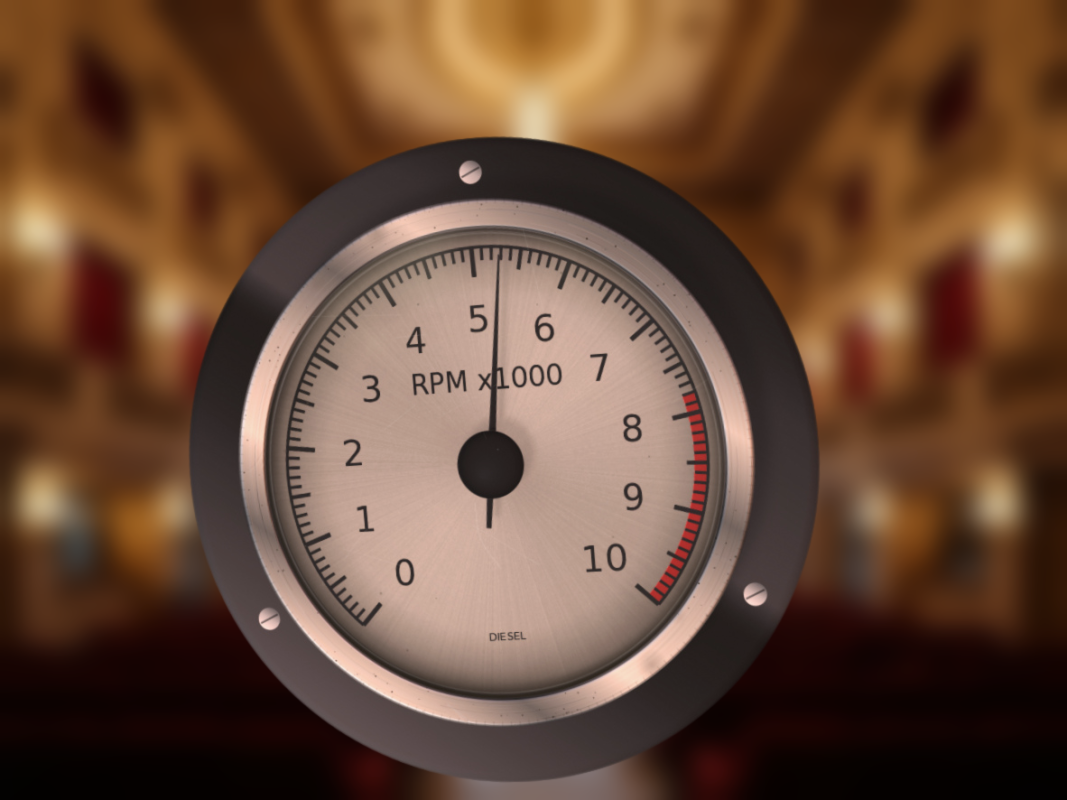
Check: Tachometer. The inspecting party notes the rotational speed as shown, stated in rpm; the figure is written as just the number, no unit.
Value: 5300
